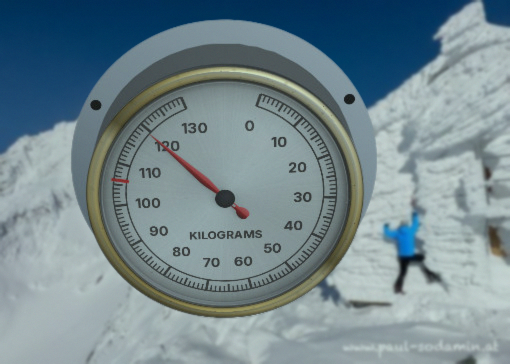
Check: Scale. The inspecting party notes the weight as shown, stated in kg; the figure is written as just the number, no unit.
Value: 120
